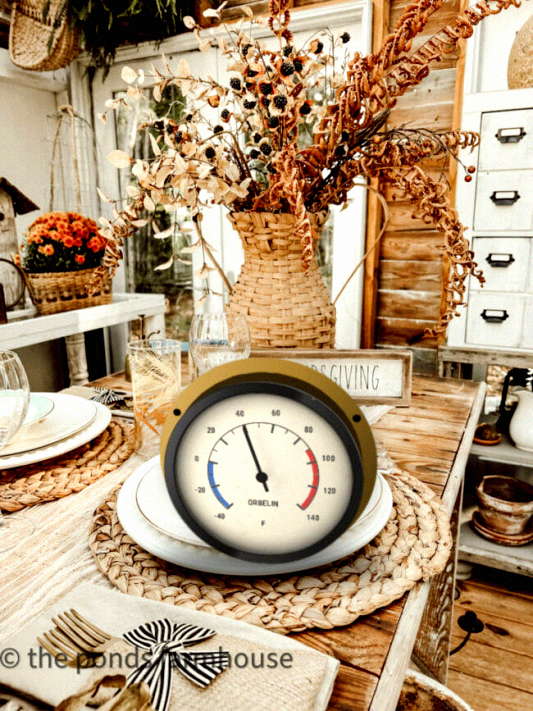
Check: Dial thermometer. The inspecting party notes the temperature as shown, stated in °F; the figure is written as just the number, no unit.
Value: 40
